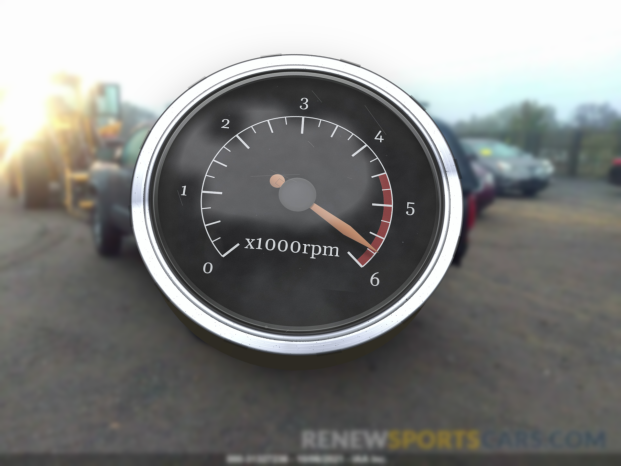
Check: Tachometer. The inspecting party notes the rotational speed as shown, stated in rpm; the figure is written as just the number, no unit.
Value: 5750
